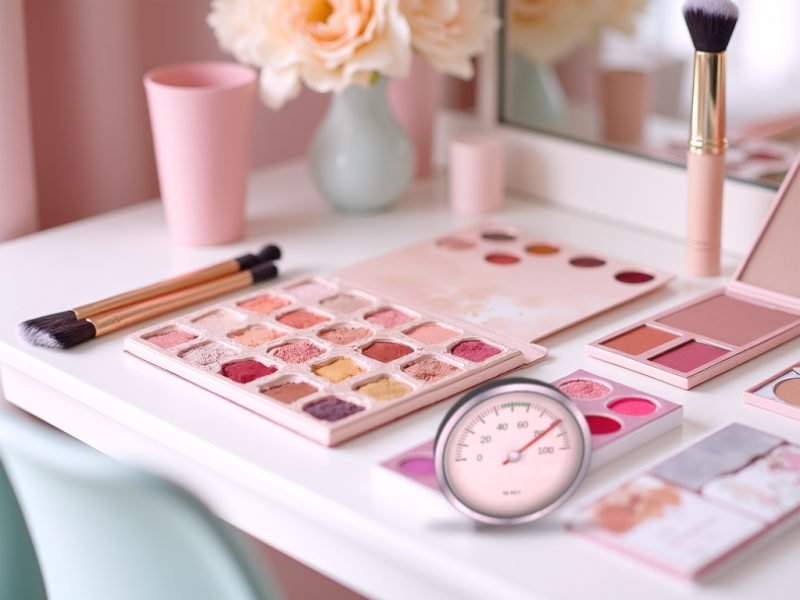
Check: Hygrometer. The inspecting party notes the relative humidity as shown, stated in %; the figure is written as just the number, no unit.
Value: 80
